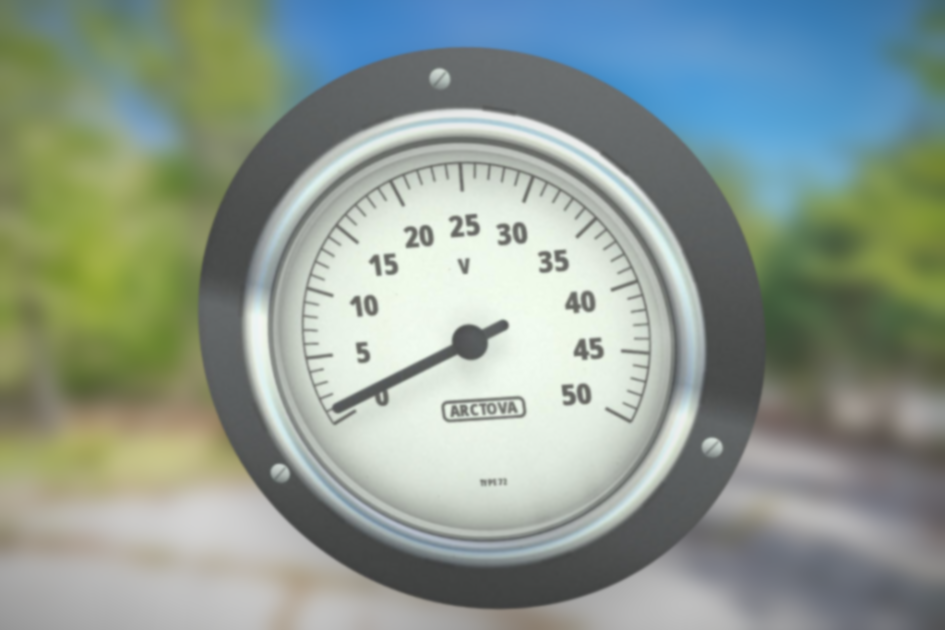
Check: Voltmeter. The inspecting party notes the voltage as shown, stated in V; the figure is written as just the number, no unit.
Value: 1
